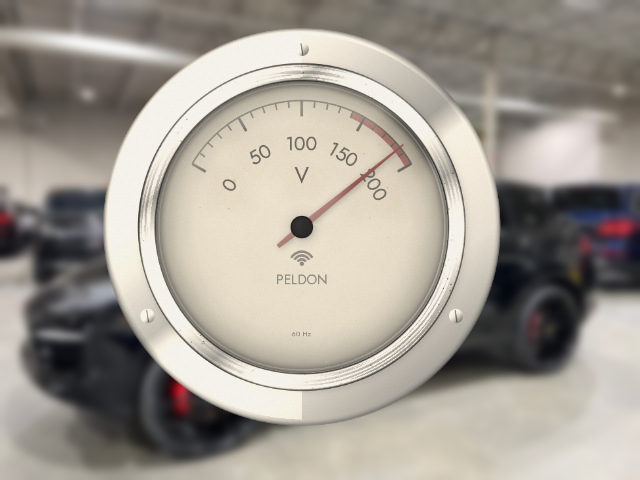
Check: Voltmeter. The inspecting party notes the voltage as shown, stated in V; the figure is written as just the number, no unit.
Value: 185
